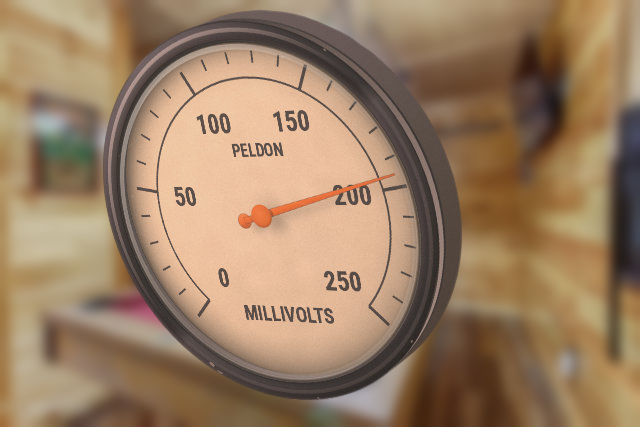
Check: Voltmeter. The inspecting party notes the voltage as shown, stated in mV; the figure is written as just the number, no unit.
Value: 195
